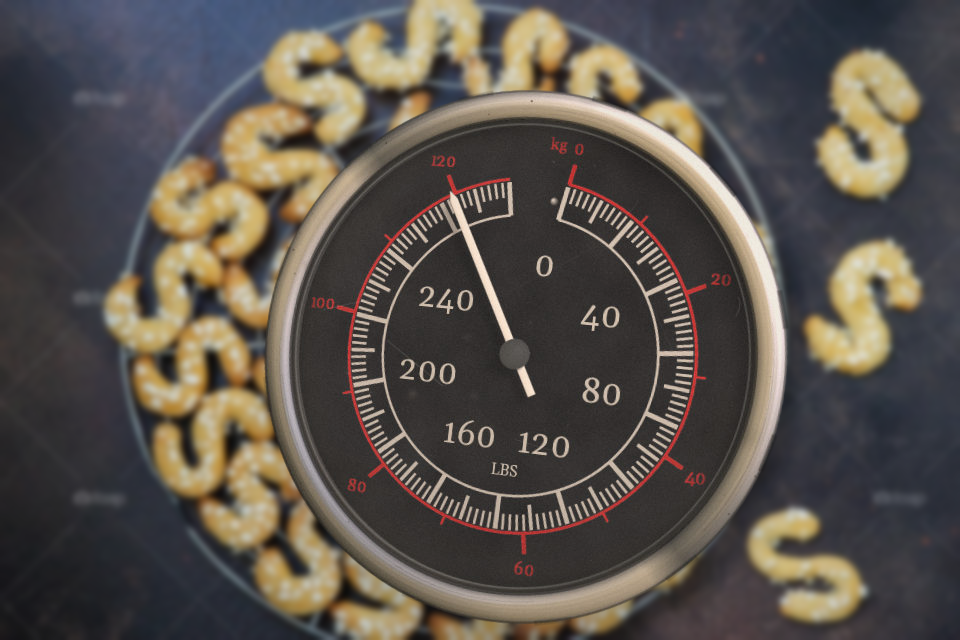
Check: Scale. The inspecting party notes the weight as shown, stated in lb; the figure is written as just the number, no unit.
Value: 264
